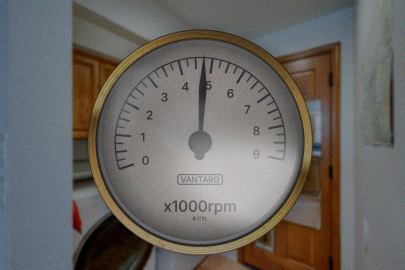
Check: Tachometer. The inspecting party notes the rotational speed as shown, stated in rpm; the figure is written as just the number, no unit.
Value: 4750
